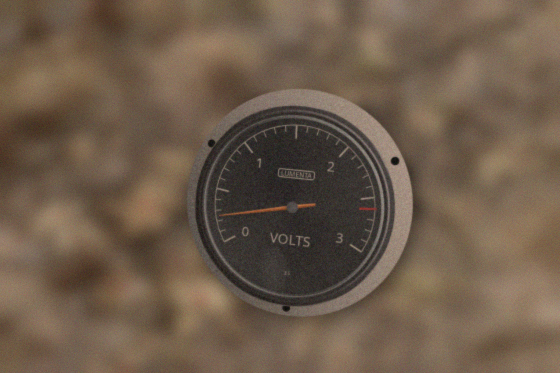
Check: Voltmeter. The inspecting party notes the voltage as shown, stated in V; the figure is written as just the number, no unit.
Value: 0.25
